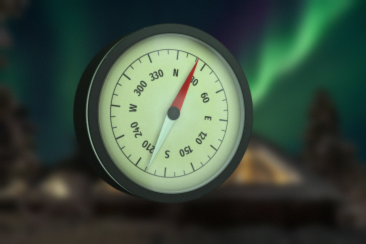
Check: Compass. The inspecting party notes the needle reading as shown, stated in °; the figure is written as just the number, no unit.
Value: 20
